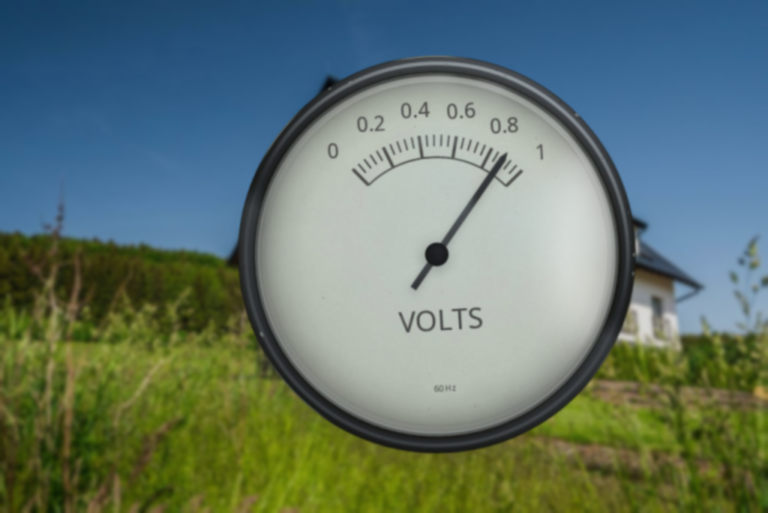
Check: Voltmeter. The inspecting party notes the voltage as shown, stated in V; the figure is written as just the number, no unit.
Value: 0.88
